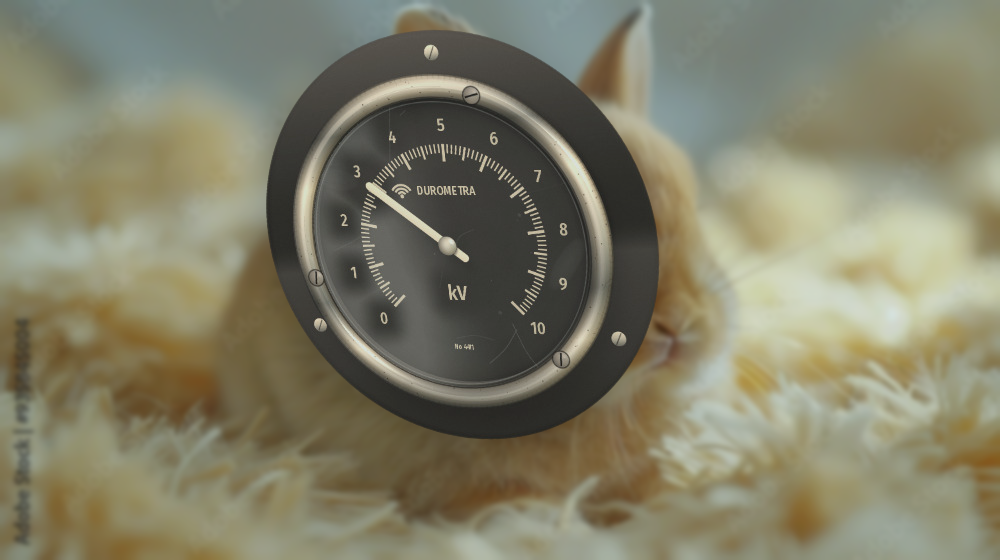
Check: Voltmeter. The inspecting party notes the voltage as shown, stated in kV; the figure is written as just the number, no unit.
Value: 3
